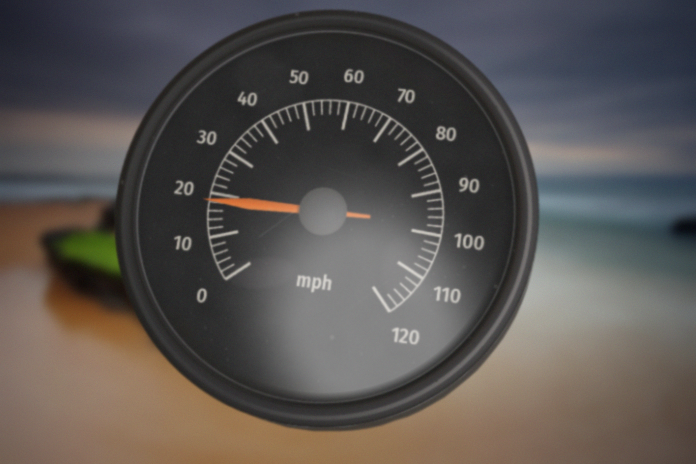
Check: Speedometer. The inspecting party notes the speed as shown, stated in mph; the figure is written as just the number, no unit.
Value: 18
